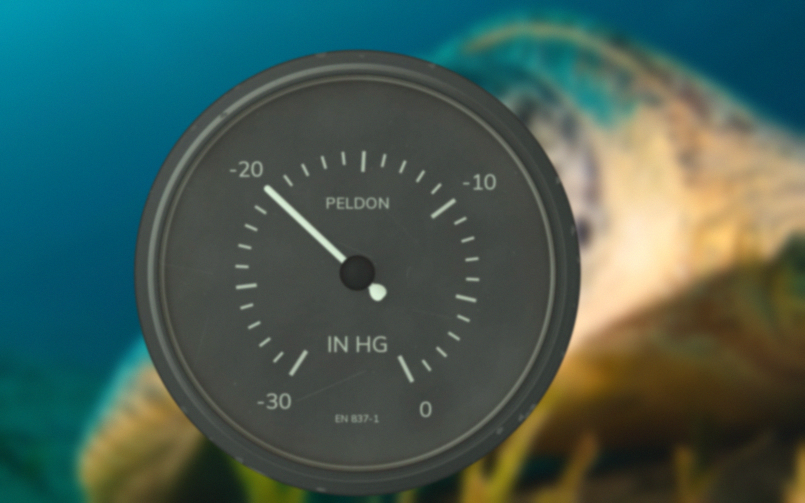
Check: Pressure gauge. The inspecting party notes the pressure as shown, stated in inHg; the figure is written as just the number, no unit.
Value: -20
